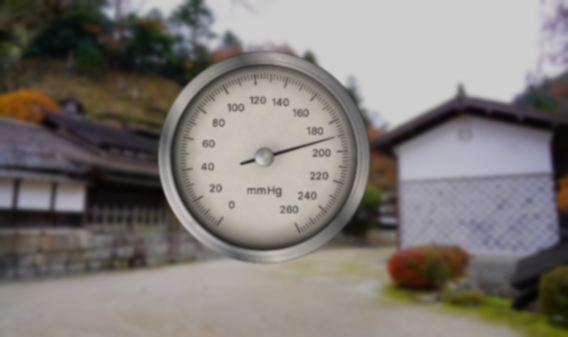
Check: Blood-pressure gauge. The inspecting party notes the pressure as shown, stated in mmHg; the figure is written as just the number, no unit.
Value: 190
